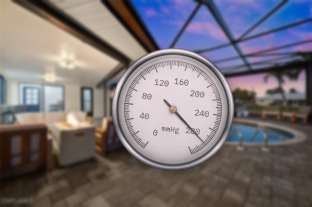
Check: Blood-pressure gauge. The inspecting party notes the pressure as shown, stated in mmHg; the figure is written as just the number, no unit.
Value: 280
